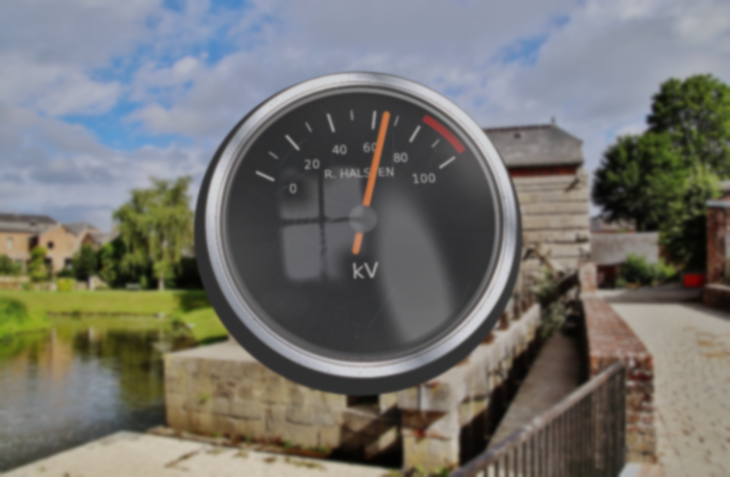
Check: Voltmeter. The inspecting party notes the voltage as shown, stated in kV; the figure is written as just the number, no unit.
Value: 65
